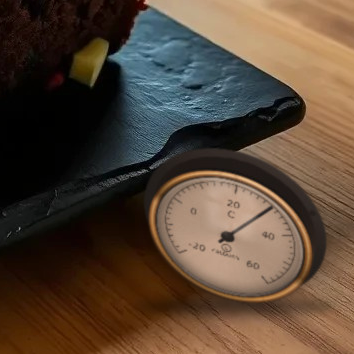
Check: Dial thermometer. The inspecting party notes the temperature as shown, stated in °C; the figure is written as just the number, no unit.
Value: 30
